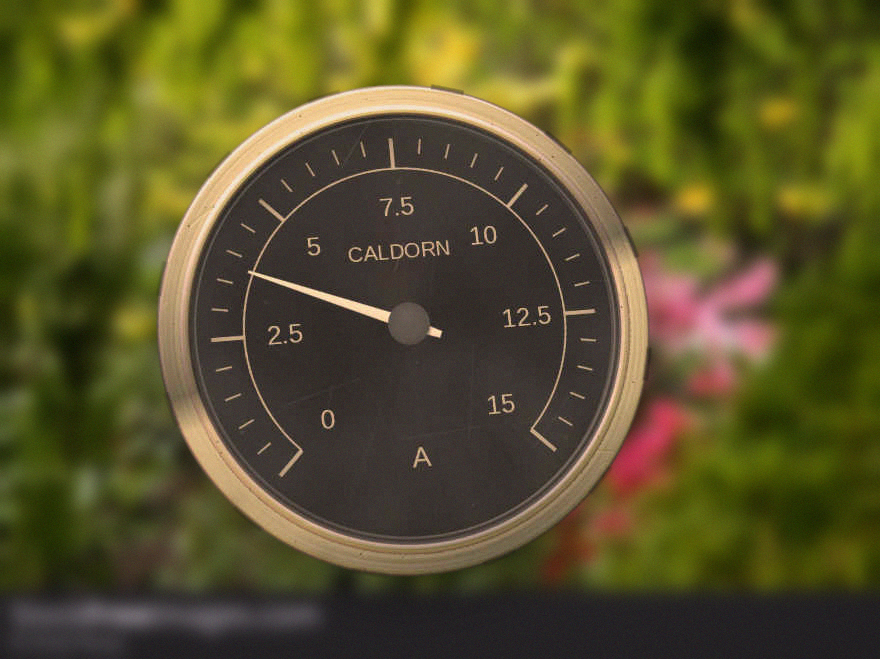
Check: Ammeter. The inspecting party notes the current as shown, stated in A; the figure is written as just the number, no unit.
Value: 3.75
